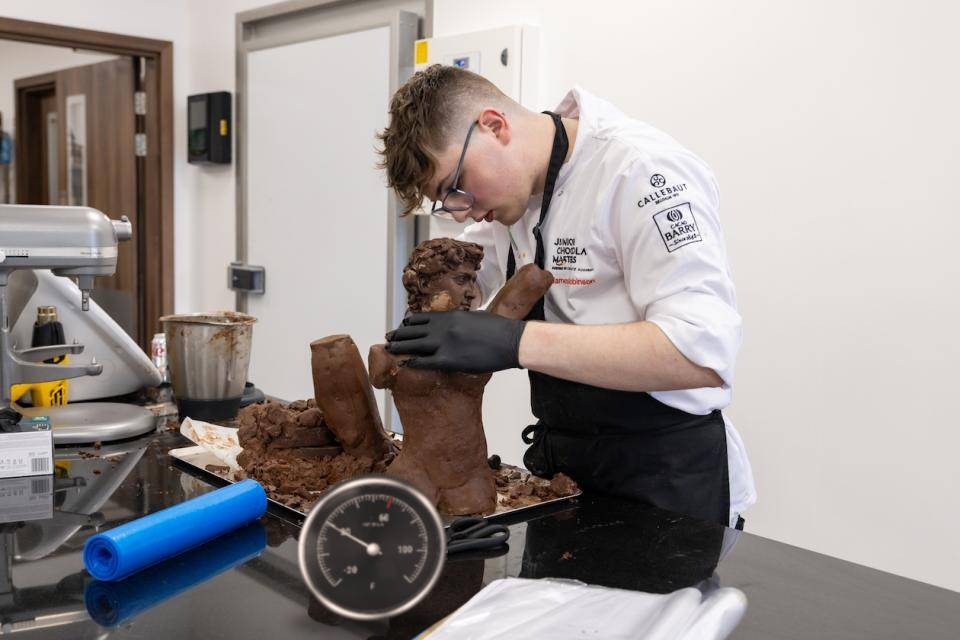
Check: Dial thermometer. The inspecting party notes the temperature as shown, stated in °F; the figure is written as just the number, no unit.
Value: 20
